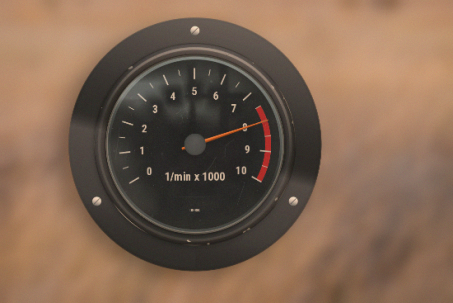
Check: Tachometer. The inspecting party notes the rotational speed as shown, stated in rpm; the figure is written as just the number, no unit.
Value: 8000
